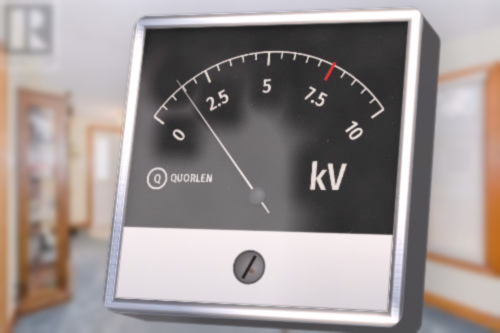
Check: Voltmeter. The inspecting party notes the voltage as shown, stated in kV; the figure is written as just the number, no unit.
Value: 1.5
